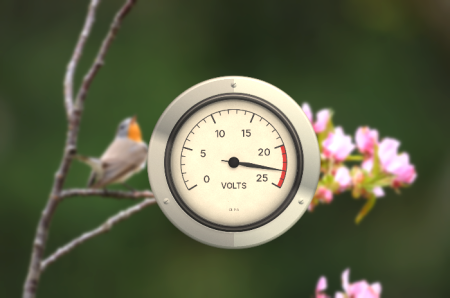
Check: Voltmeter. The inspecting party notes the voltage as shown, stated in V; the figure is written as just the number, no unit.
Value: 23
